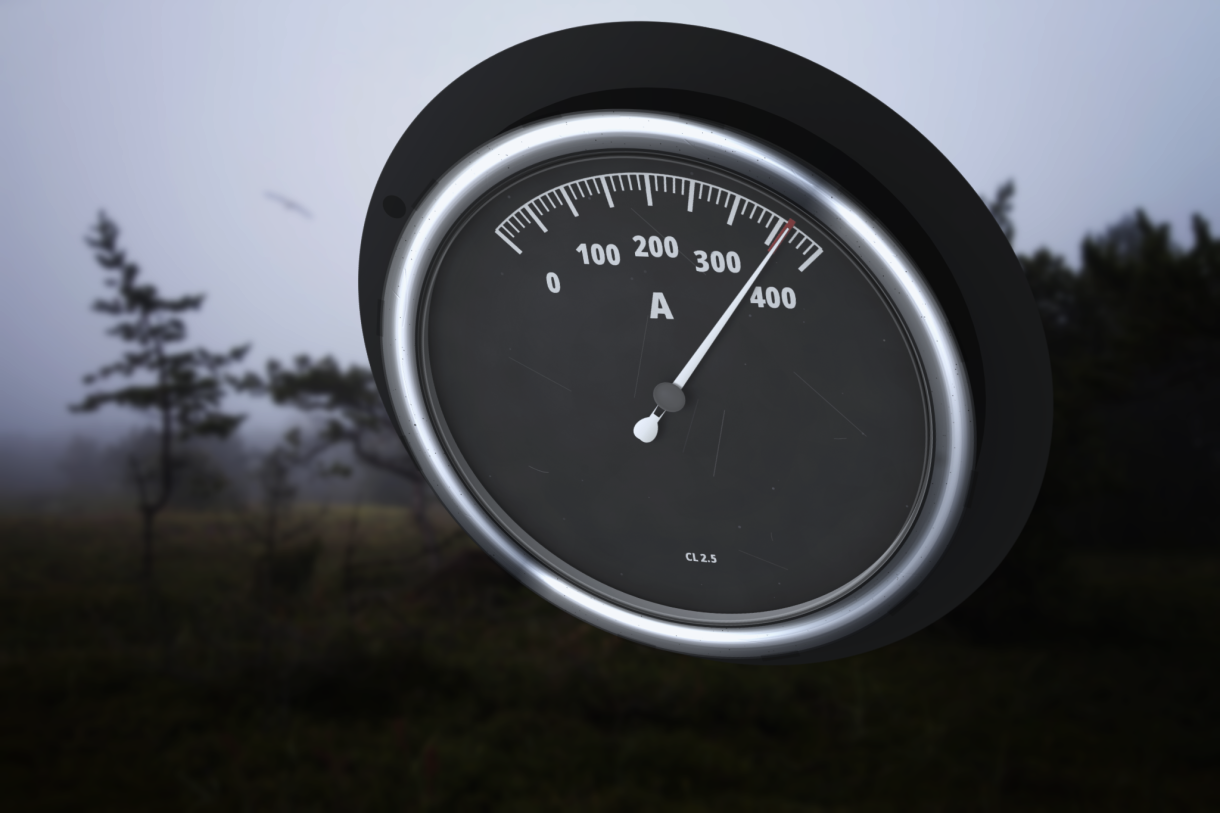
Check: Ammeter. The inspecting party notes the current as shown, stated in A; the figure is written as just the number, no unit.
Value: 360
